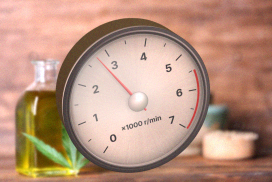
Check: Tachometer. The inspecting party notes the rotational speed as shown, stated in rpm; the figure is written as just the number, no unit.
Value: 2750
